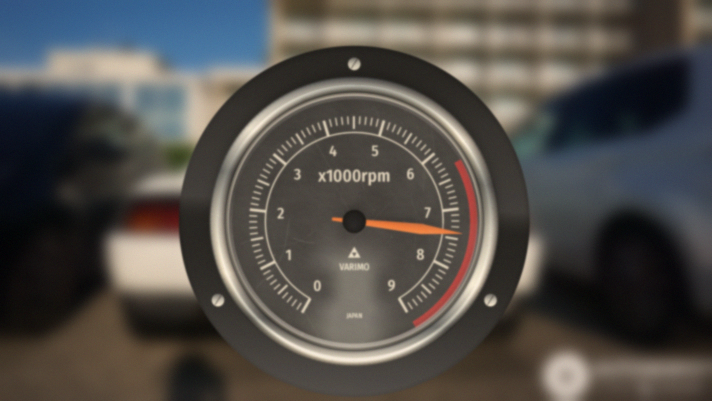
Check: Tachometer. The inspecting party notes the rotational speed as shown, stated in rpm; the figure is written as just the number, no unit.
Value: 7400
